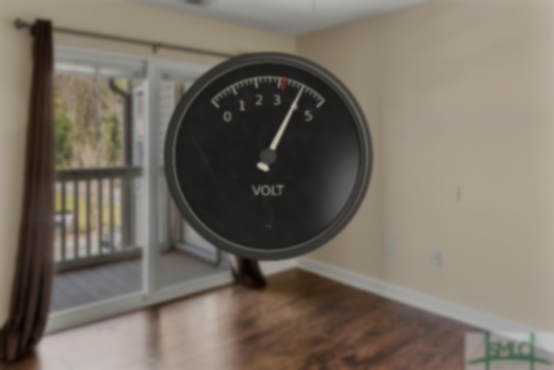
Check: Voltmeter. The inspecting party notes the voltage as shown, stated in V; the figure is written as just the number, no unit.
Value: 4
